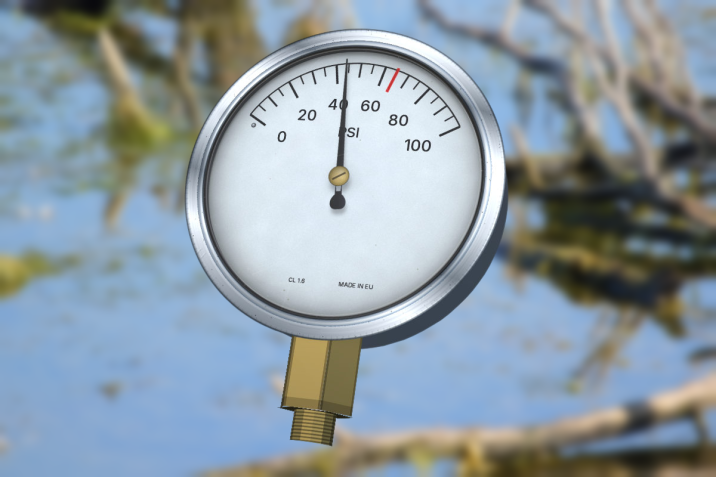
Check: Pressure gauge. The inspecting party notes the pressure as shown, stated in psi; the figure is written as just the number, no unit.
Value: 45
